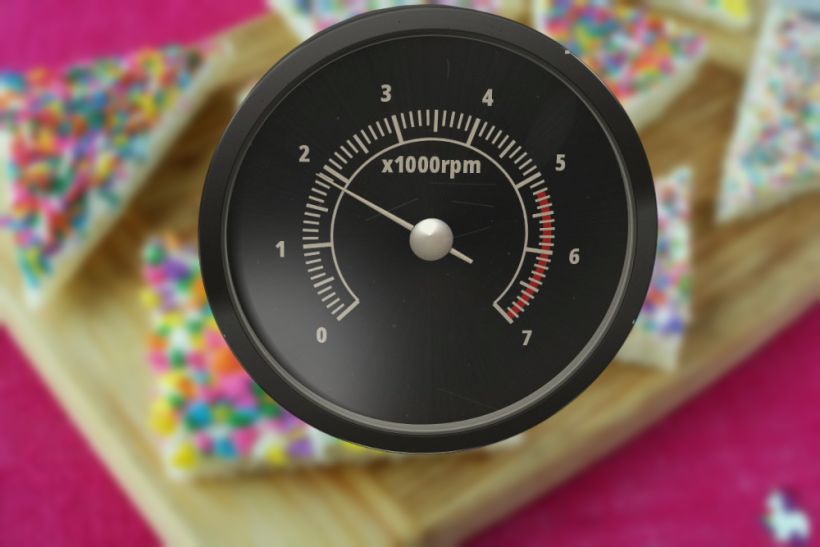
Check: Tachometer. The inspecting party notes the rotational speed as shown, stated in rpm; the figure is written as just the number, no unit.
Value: 1900
